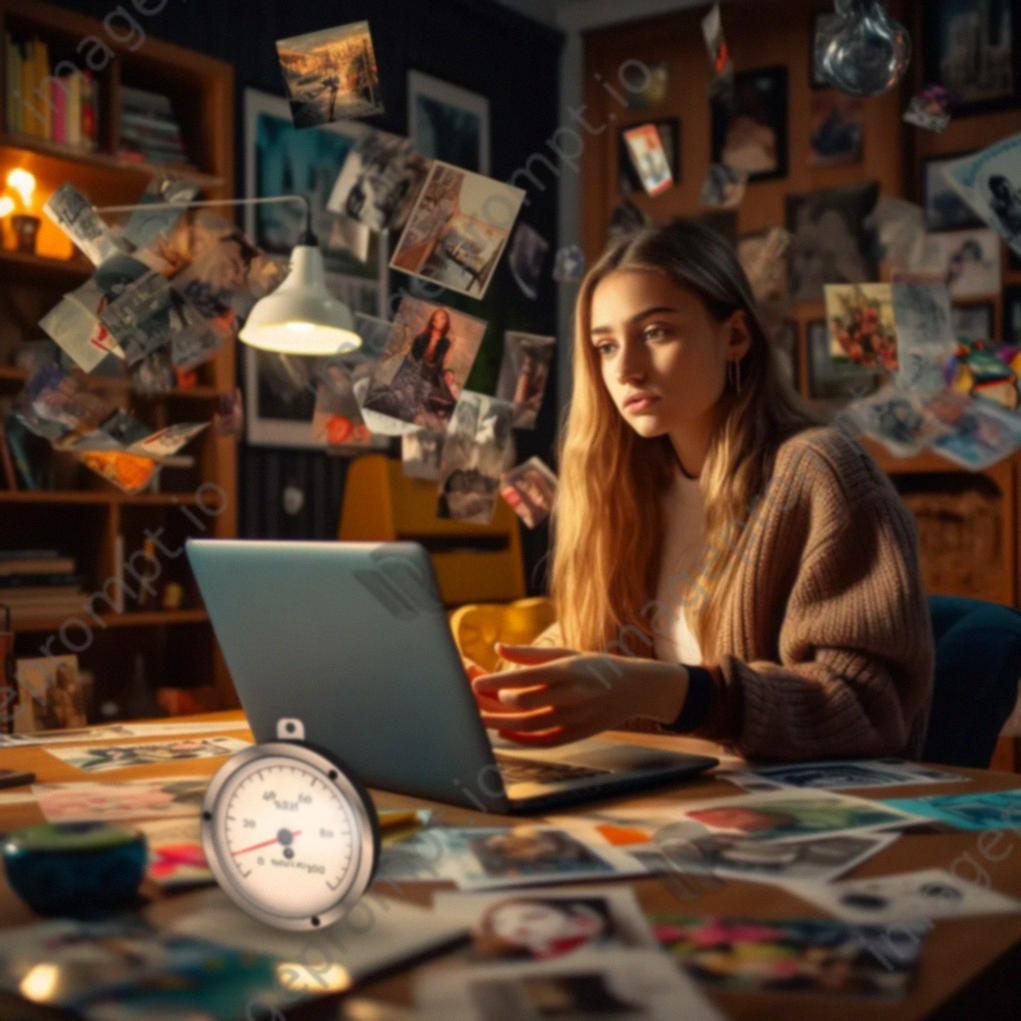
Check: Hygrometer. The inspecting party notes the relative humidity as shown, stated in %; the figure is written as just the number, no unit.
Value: 8
